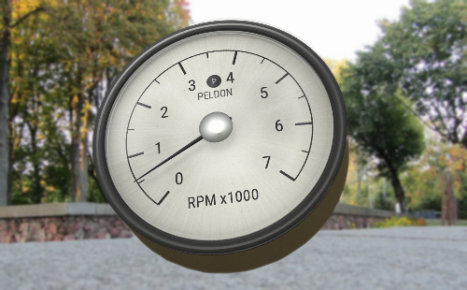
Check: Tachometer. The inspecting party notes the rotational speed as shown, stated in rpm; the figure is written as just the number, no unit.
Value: 500
